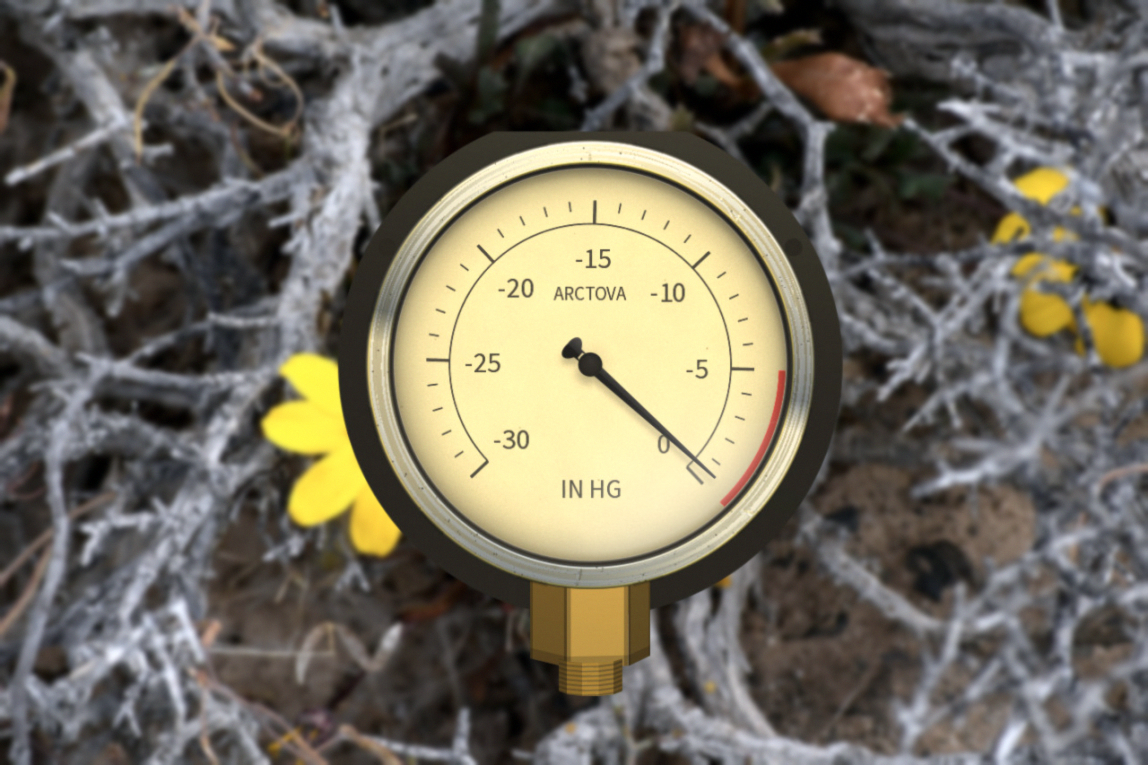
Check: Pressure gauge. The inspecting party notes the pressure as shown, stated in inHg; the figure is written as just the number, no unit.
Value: -0.5
